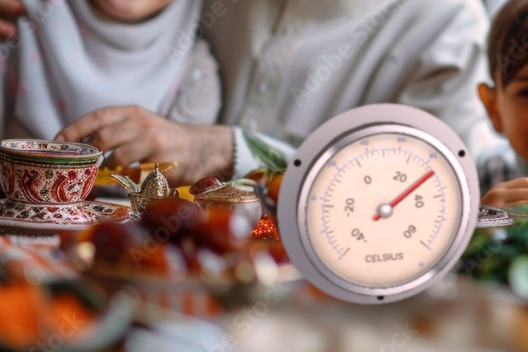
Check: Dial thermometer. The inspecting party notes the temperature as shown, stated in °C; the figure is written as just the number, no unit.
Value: 30
